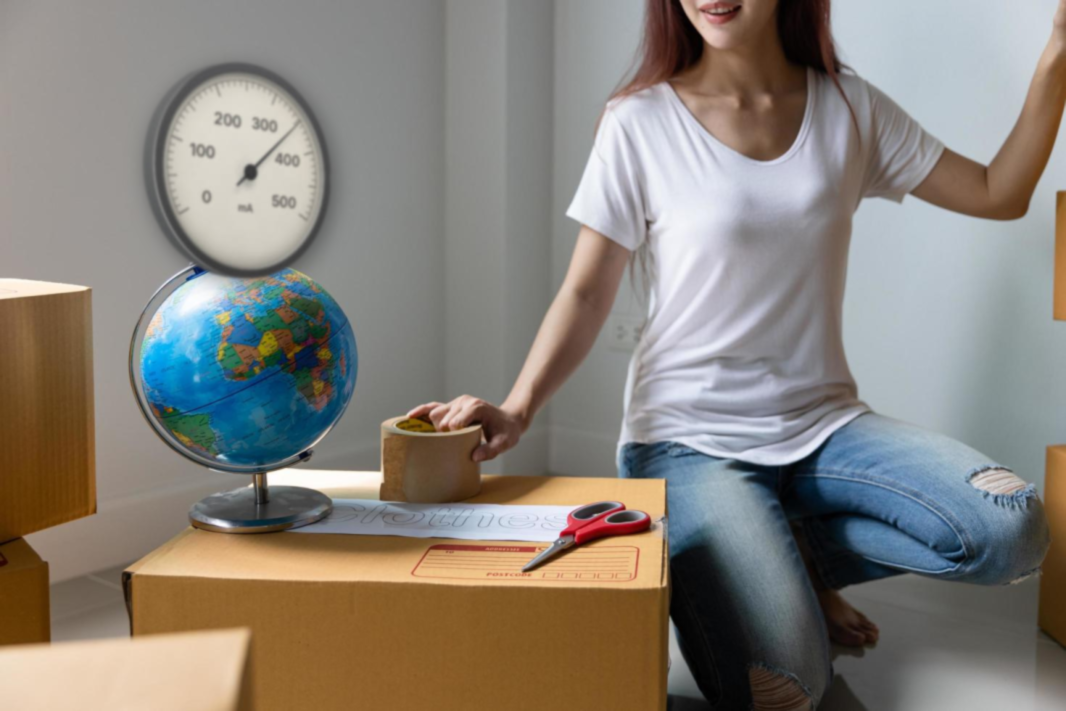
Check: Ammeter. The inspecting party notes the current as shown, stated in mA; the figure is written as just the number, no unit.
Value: 350
